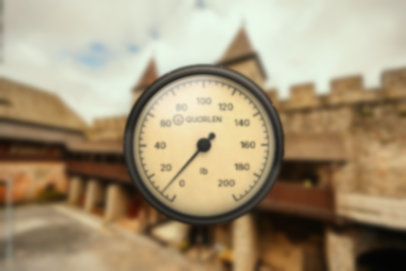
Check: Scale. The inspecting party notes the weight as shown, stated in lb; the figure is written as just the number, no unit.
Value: 8
